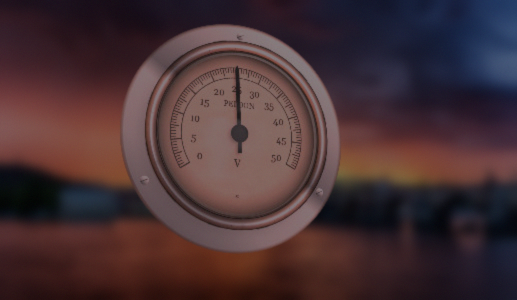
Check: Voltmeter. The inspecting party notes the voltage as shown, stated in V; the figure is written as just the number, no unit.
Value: 25
